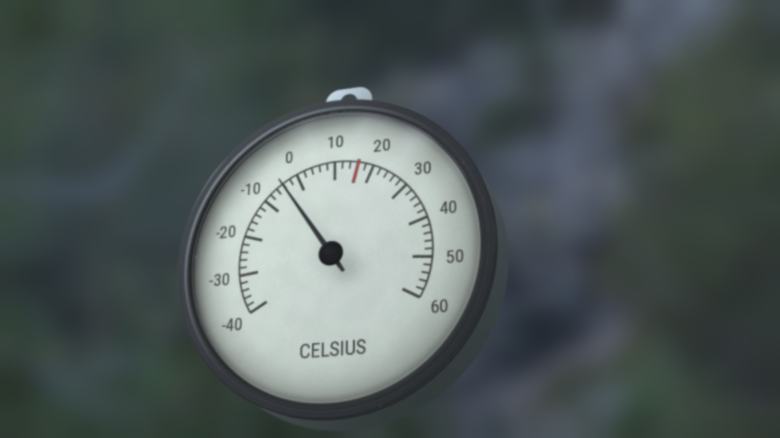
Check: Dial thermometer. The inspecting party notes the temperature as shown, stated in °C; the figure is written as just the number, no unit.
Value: -4
